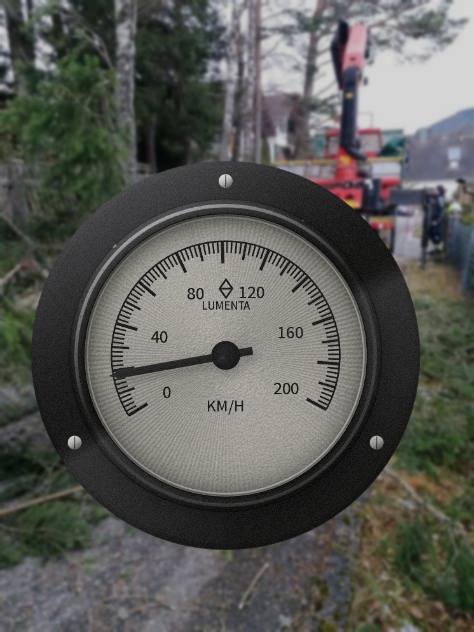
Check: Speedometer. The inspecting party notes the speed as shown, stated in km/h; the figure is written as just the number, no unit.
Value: 18
